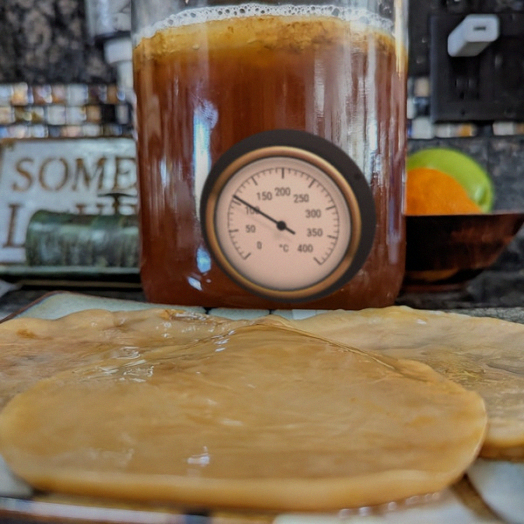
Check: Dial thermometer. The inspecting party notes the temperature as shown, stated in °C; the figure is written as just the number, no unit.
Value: 110
